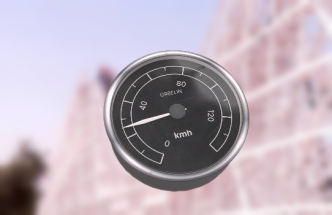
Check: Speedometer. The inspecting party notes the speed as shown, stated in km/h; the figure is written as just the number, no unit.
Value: 25
